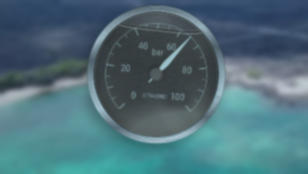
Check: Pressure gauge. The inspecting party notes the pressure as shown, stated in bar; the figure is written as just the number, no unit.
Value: 65
